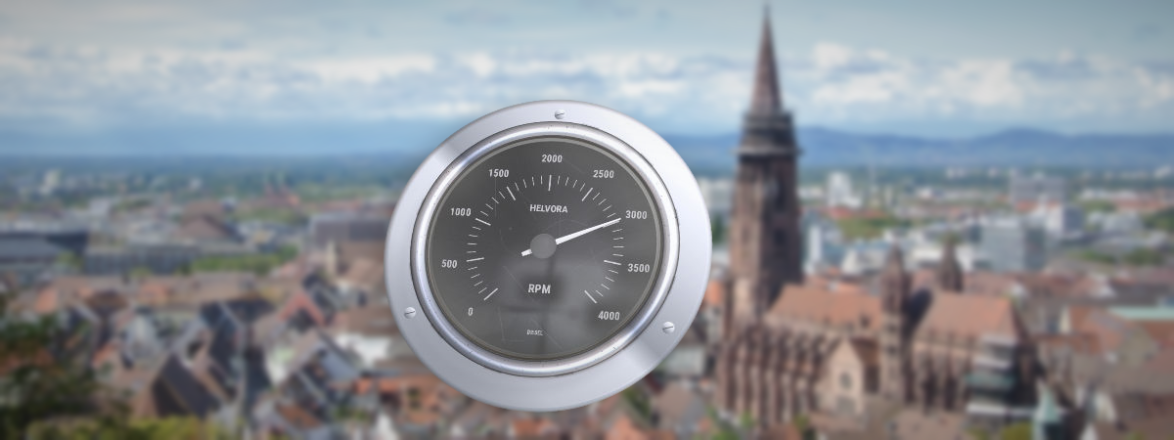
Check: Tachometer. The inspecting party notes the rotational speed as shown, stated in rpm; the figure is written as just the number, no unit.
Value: 3000
